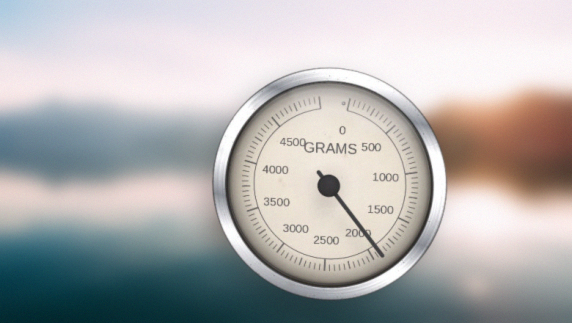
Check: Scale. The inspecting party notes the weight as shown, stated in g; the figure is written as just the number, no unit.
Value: 1900
